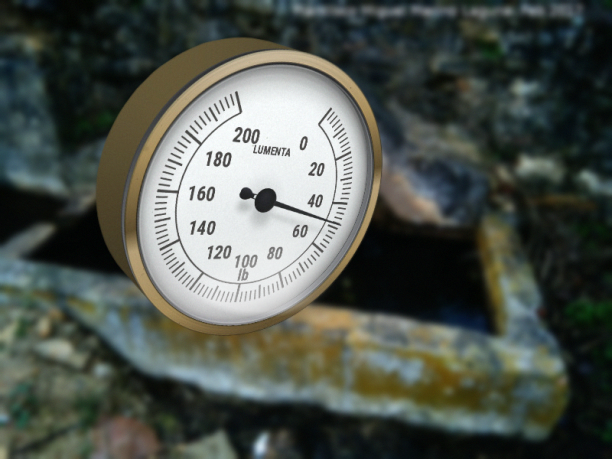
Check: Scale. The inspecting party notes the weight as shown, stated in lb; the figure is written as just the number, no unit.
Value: 48
